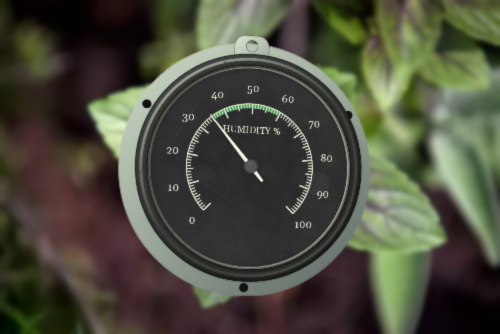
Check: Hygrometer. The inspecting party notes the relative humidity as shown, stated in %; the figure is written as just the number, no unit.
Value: 35
